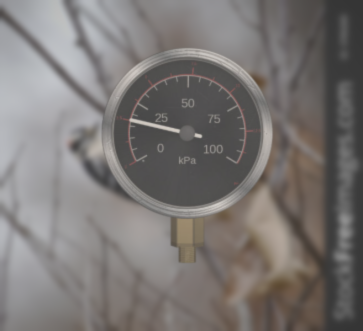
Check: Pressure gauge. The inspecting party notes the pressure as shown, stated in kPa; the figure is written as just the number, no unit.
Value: 17.5
